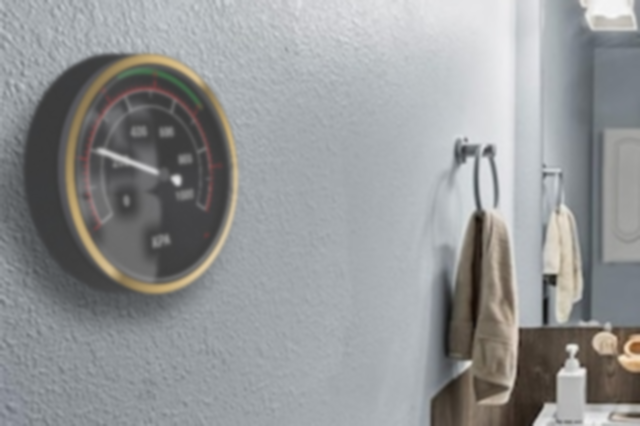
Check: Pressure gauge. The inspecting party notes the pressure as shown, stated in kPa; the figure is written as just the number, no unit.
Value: 200
